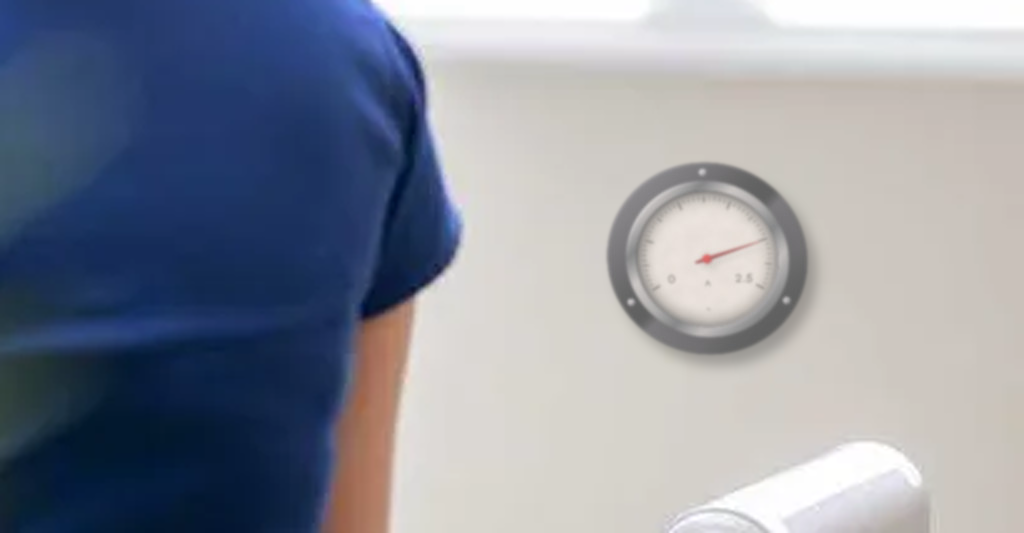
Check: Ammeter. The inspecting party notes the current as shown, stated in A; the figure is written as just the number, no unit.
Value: 2
